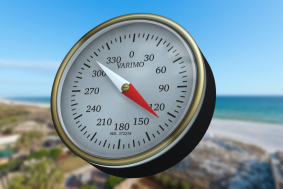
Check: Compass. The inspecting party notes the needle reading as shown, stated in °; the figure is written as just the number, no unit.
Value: 130
